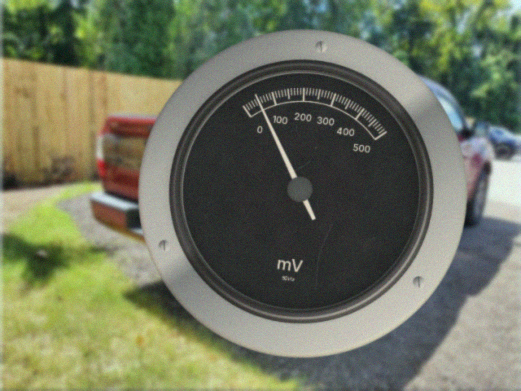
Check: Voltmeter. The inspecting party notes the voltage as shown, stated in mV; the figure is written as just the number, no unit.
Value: 50
